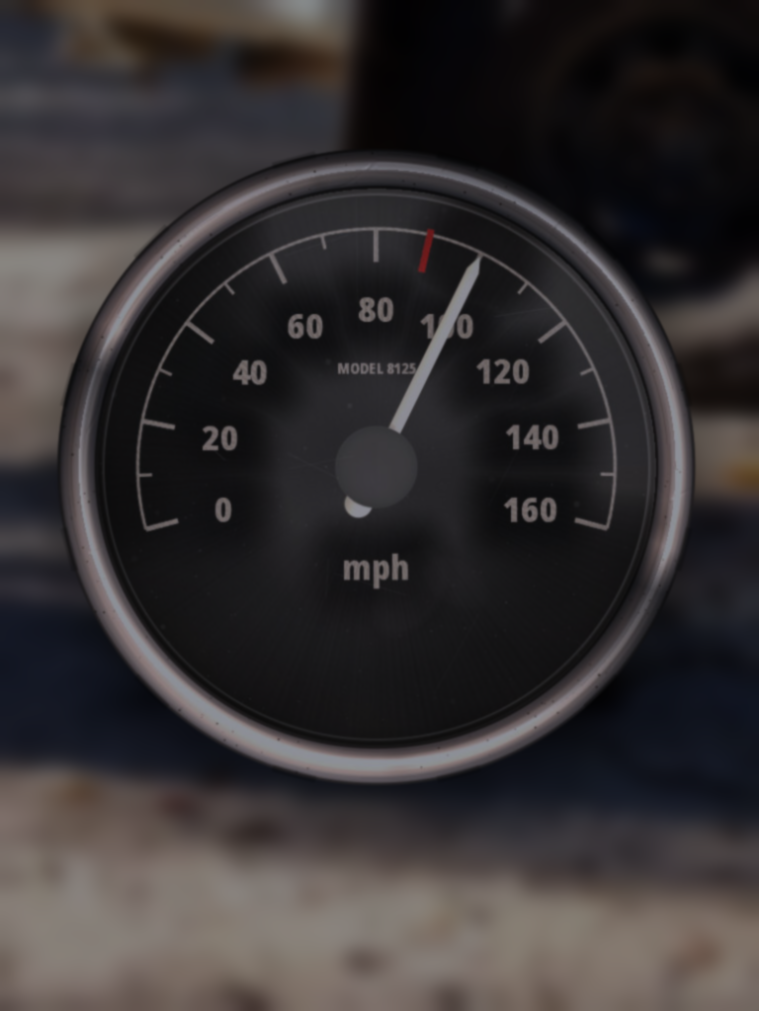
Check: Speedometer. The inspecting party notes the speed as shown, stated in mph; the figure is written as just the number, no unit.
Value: 100
